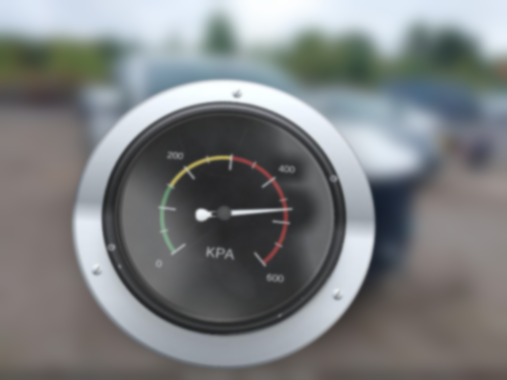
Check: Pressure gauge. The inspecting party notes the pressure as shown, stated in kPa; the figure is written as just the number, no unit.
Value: 475
